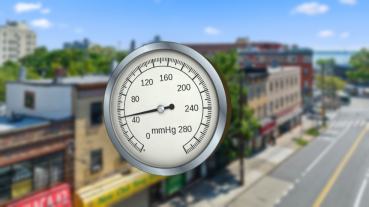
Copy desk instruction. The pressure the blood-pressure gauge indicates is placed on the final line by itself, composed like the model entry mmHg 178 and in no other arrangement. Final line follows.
mmHg 50
